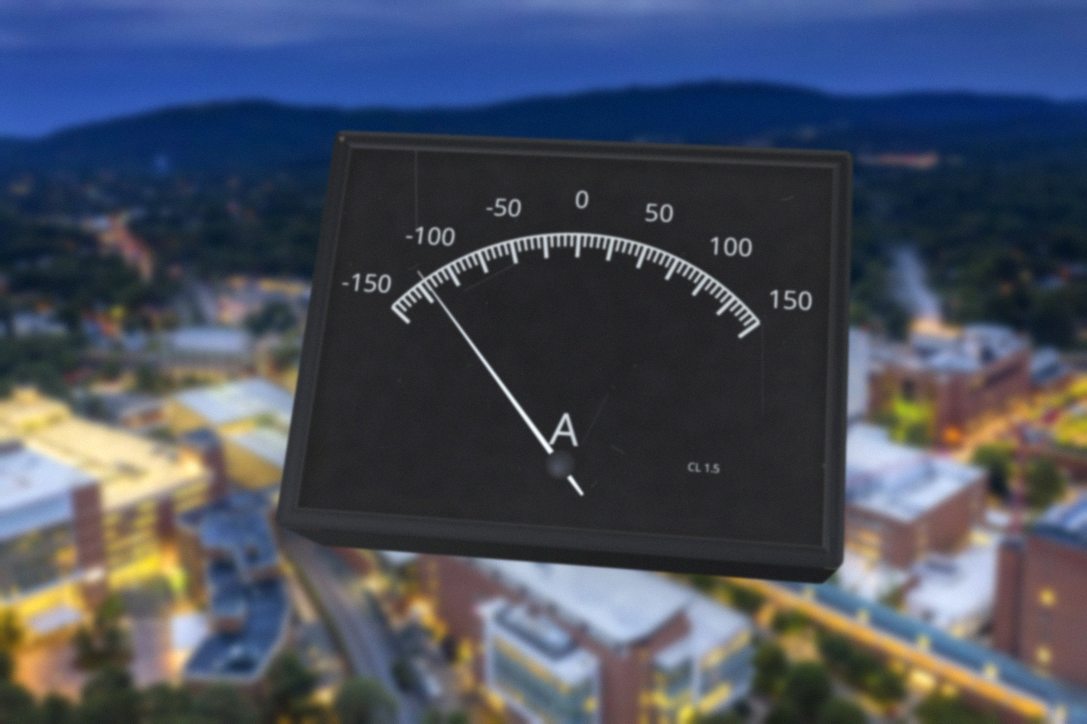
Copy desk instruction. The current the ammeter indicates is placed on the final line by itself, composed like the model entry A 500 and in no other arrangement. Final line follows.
A -120
